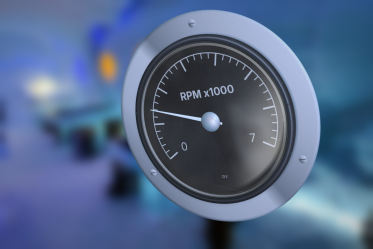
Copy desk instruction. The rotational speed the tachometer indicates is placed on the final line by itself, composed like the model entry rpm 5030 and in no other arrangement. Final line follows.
rpm 1400
